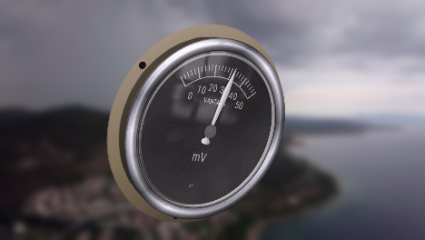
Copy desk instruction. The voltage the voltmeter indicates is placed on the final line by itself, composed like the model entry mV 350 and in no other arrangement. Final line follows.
mV 30
